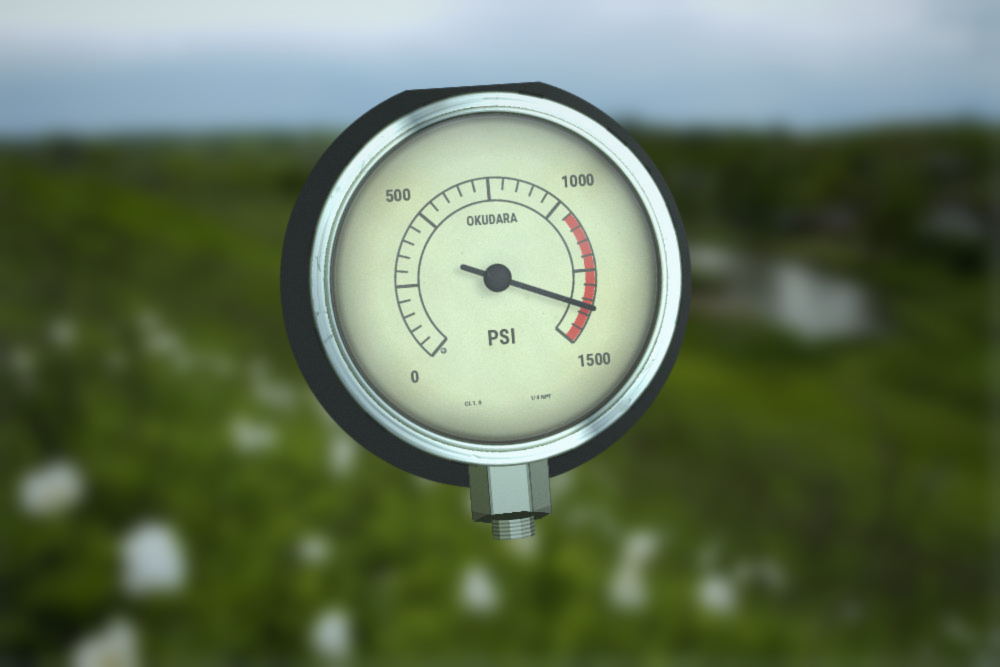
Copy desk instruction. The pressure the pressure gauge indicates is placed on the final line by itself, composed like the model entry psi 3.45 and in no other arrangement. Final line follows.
psi 1375
